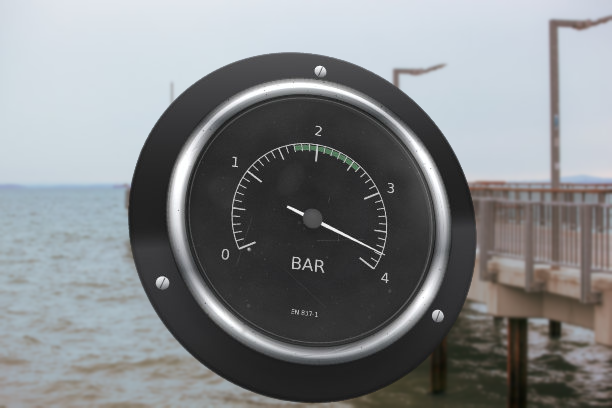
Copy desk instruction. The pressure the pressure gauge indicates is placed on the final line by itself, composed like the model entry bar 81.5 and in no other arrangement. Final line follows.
bar 3.8
